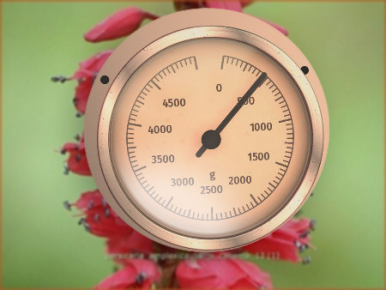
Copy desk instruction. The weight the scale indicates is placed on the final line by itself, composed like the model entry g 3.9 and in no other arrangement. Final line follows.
g 450
